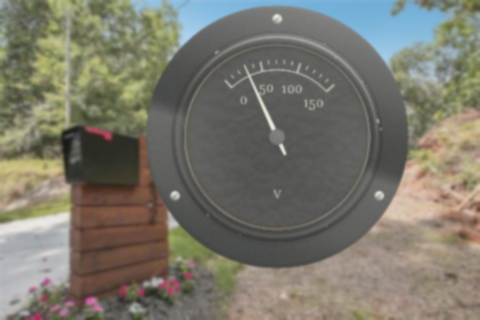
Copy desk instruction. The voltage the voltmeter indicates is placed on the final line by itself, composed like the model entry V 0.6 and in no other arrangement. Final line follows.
V 30
